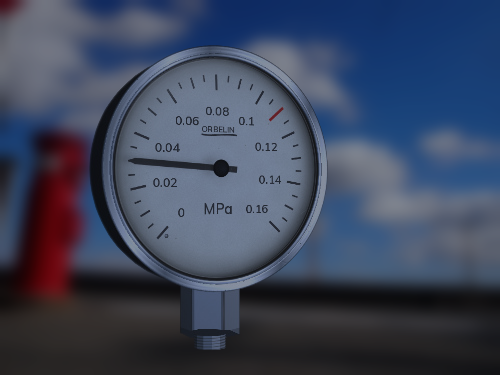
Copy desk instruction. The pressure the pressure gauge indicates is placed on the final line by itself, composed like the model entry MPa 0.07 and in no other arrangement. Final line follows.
MPa 0.03
